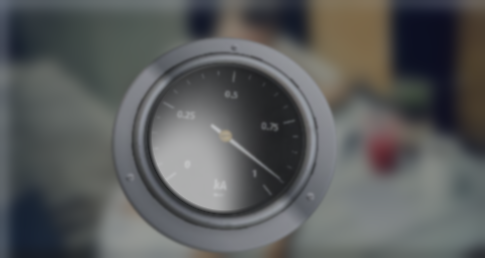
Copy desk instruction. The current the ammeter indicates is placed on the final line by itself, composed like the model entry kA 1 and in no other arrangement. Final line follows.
kA 0.95
